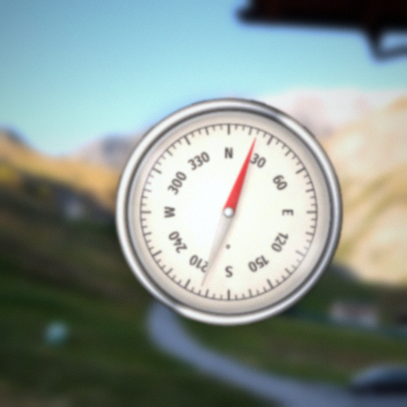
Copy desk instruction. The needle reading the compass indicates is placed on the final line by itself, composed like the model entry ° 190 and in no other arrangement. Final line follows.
° 20
